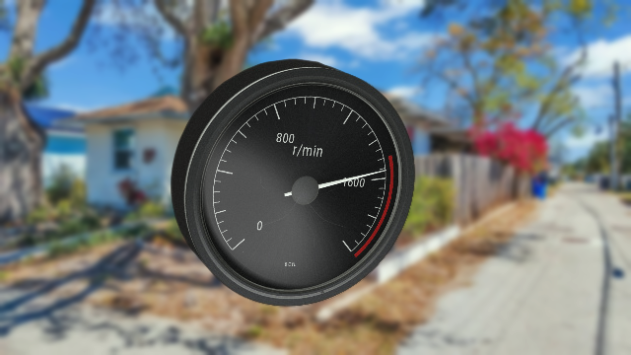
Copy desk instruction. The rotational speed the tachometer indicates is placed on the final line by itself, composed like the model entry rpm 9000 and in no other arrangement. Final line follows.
rpm 1550
